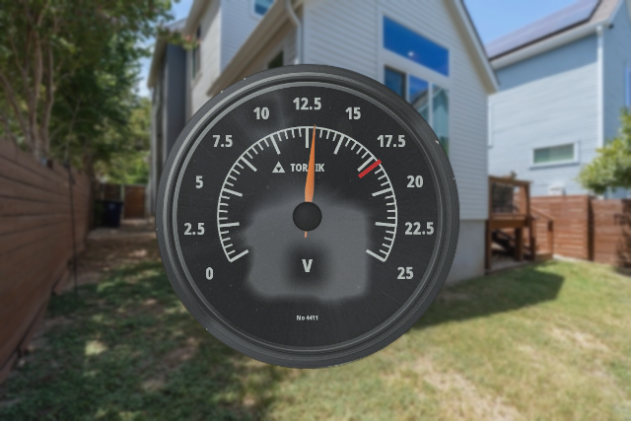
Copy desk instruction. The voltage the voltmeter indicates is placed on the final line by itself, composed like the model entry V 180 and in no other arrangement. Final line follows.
V 13
